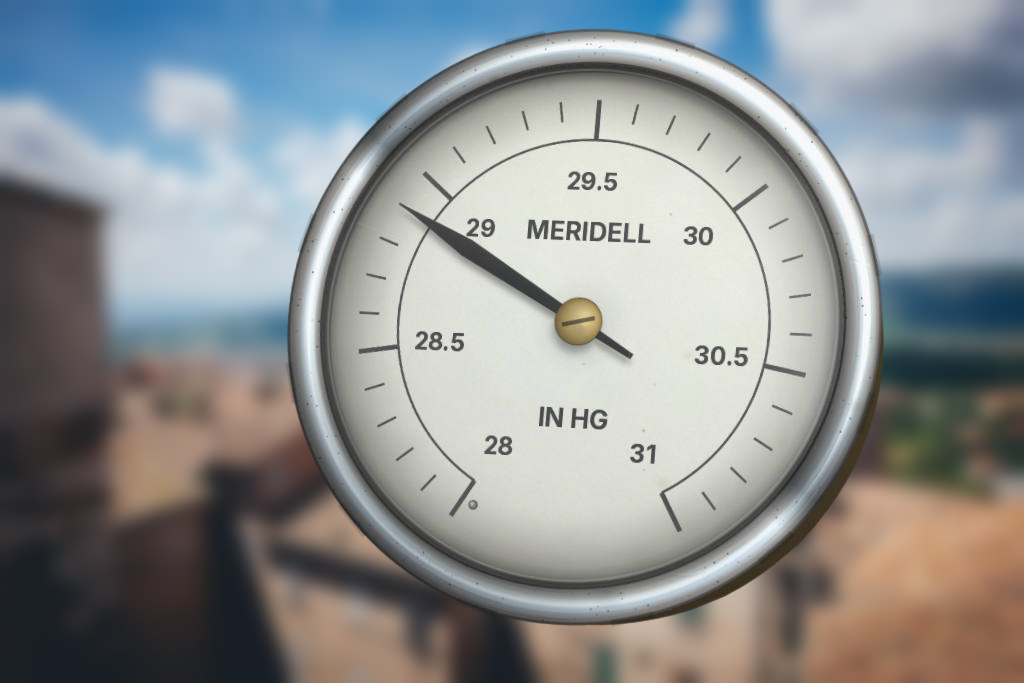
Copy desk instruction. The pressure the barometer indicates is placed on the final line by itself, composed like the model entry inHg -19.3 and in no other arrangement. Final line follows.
inHg 28.9
